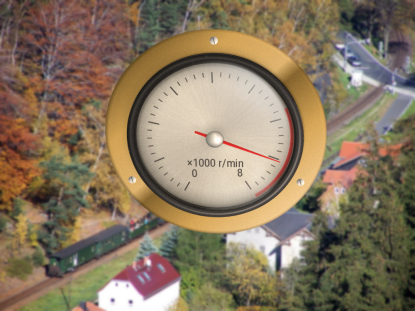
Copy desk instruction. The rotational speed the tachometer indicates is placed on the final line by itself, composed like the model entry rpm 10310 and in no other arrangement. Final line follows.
rpm 7000
